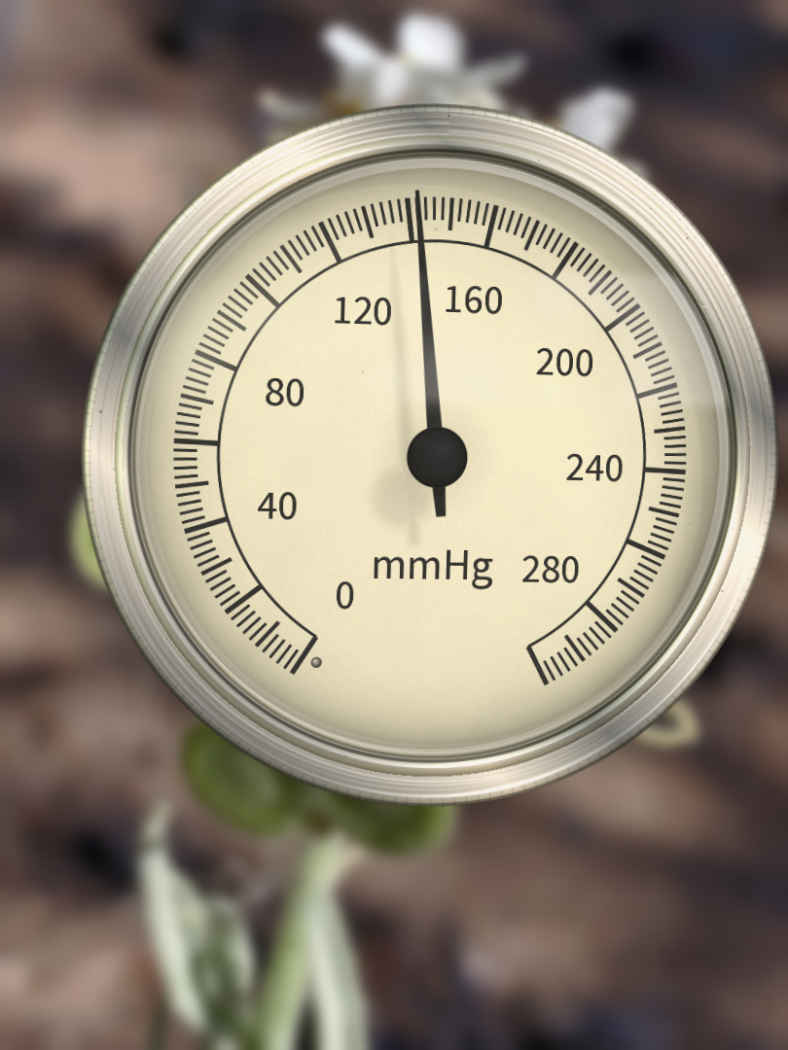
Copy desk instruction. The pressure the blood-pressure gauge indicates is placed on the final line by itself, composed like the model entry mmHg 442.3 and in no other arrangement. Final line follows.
mmHg 142
